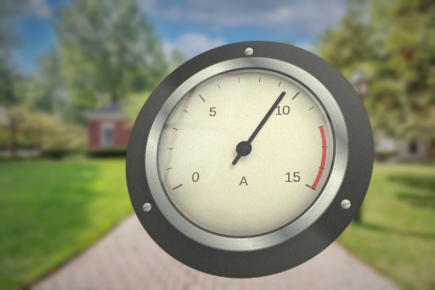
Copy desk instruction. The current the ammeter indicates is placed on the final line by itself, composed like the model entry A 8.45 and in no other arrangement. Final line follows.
A 9.5
